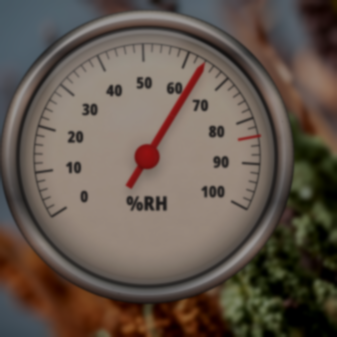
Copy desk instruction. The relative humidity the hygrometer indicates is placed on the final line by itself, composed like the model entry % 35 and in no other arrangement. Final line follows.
% 64
